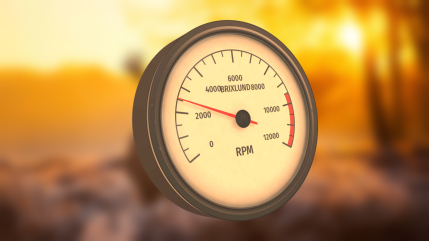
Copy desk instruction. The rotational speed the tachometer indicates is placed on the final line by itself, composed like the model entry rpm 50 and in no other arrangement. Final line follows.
rpm 2500
